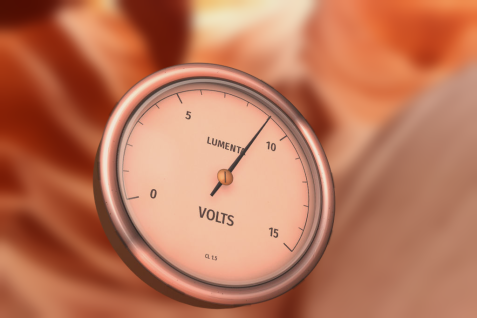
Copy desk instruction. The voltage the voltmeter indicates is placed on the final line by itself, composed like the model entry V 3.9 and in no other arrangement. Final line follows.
V 9
